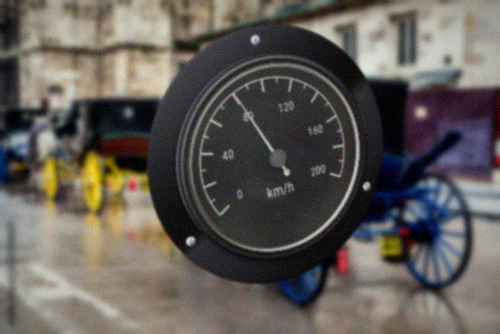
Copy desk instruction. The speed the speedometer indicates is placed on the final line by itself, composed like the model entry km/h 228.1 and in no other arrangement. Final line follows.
km/h 80
